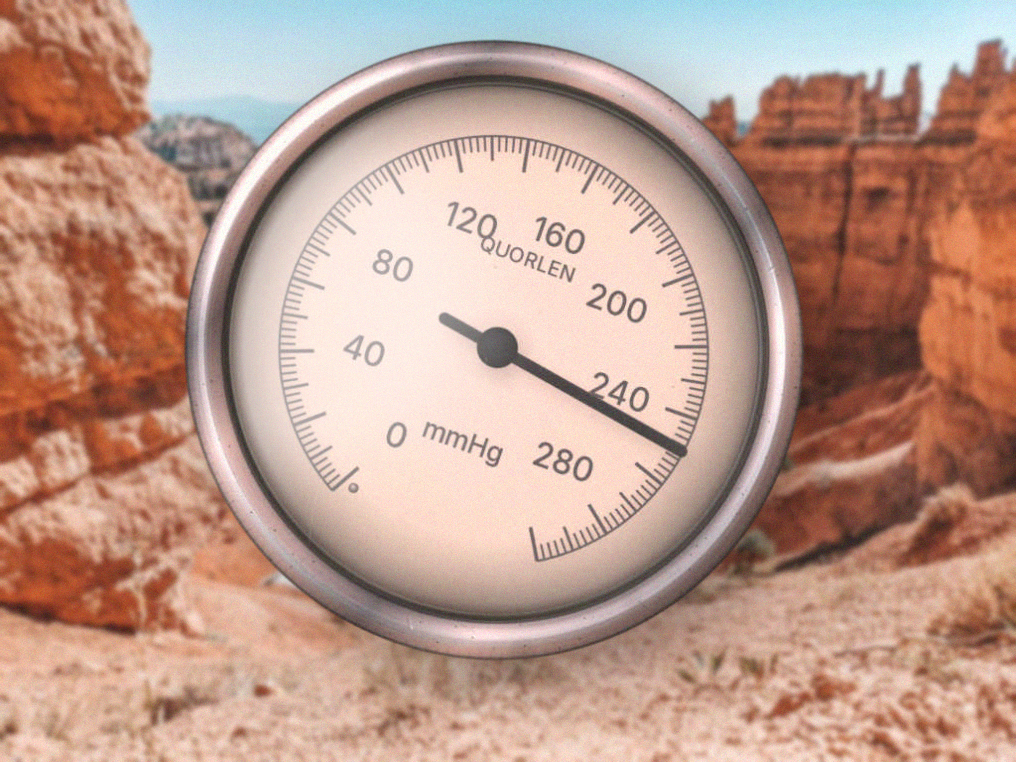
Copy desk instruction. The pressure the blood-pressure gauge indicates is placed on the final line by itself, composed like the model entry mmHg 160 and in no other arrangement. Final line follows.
mmHg 250
